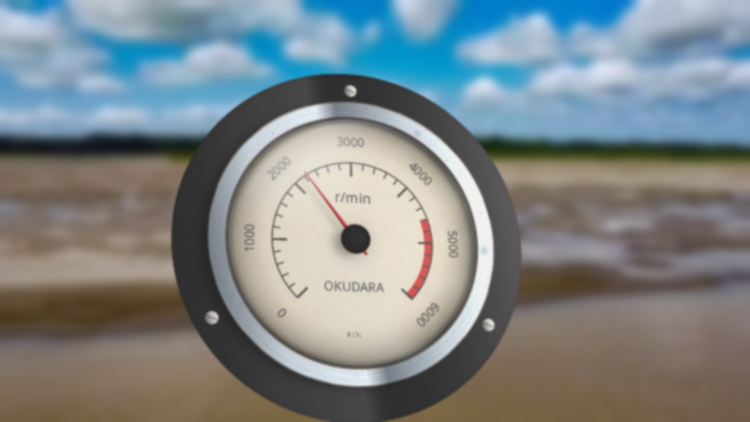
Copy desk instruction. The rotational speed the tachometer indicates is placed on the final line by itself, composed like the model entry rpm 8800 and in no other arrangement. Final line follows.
rpm 2200
